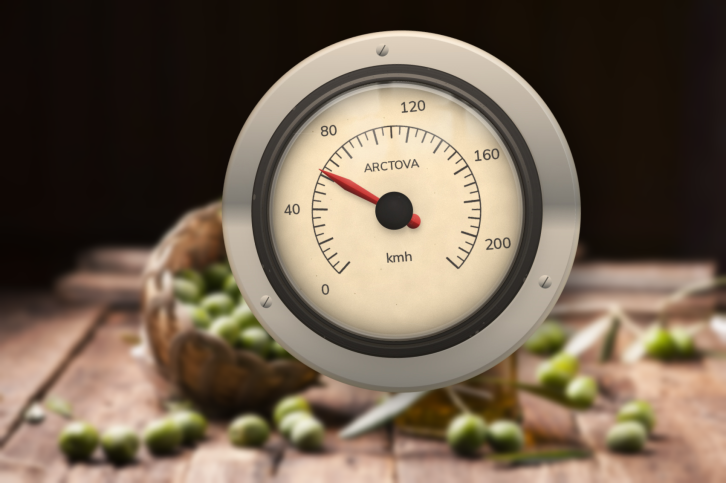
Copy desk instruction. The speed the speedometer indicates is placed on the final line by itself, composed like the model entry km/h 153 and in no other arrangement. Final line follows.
km/h 62.5
